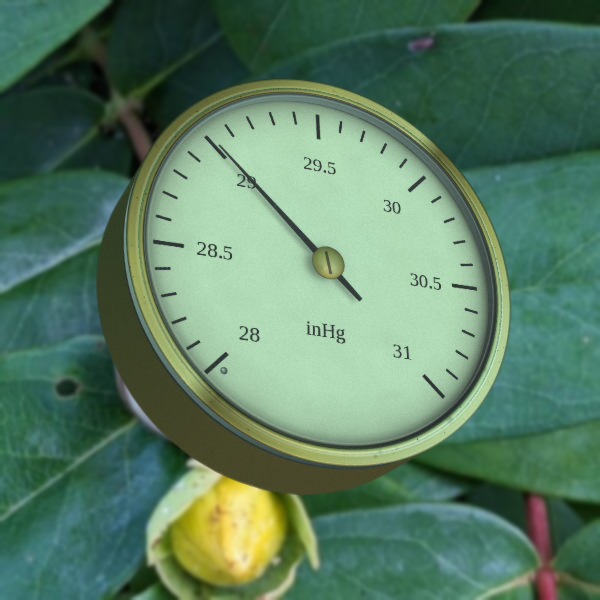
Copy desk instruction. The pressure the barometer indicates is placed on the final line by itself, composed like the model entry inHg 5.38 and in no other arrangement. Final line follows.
inHg 29
